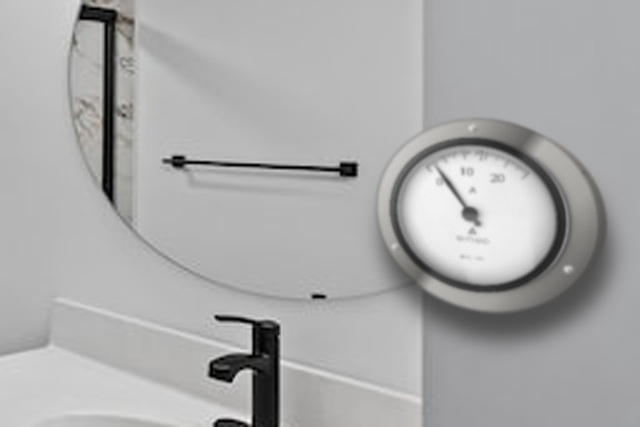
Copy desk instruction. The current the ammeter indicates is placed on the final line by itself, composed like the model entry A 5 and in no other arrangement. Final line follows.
A 2.5
